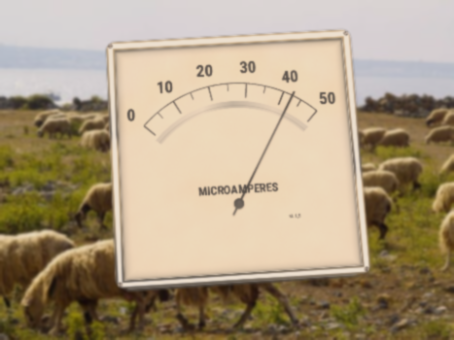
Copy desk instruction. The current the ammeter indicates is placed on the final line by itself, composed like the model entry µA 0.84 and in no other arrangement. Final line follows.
µA 42.5
